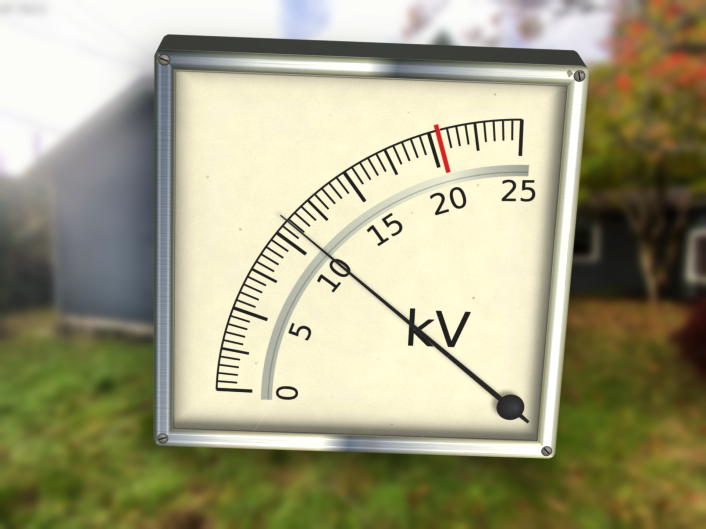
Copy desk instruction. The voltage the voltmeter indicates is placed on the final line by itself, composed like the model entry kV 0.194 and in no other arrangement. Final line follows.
kV 11
